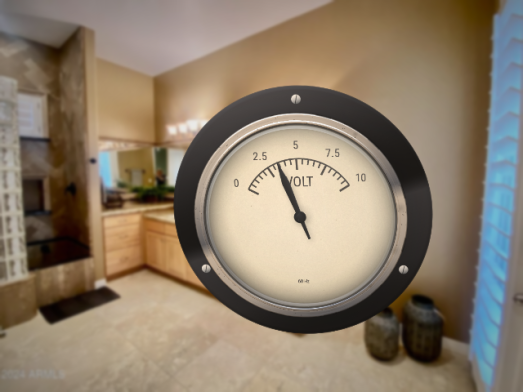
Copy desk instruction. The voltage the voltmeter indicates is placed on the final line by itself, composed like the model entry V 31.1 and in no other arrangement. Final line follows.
V 3.5
